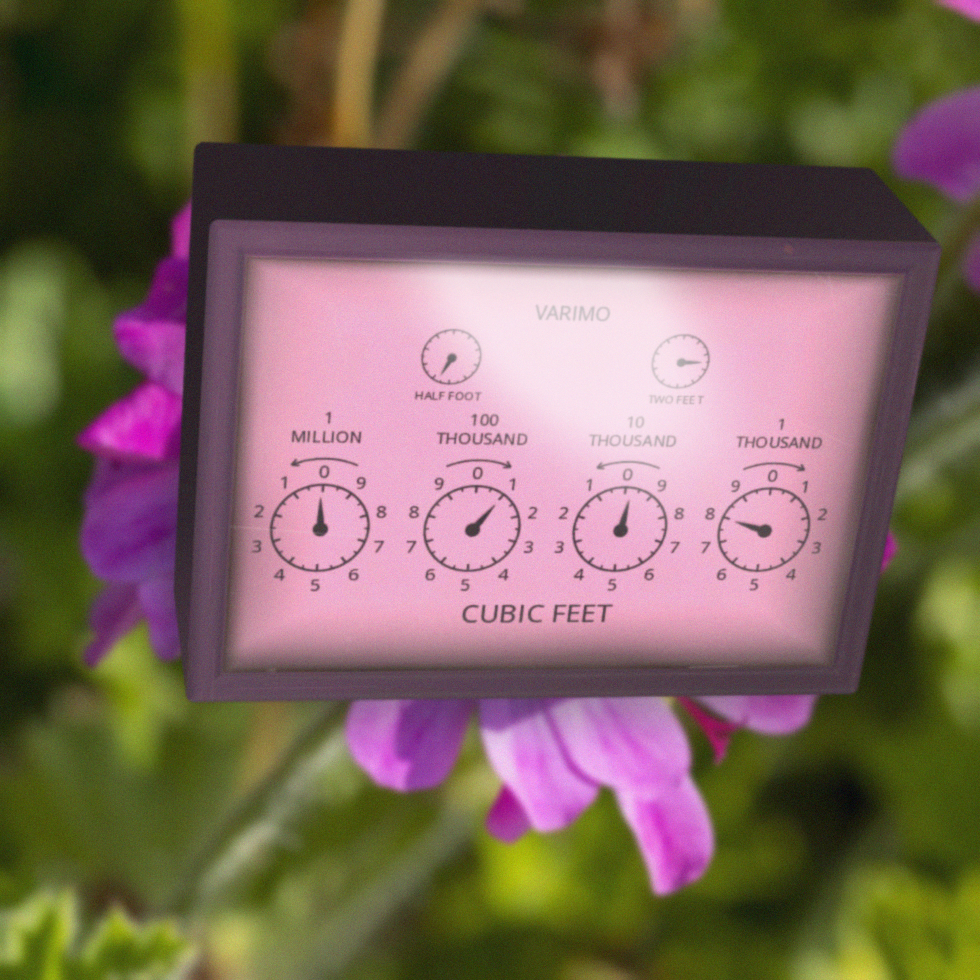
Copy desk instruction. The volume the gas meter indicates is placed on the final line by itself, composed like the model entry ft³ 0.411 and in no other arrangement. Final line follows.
ft³ 9800
